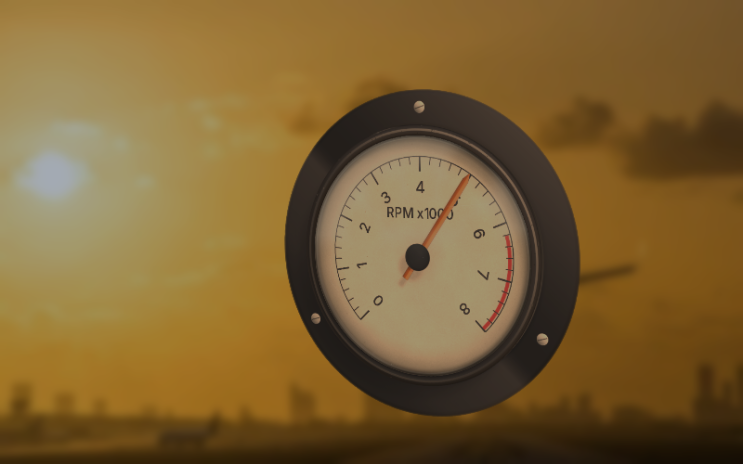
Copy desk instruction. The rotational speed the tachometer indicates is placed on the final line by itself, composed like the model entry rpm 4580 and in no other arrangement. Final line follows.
rpm 5000
